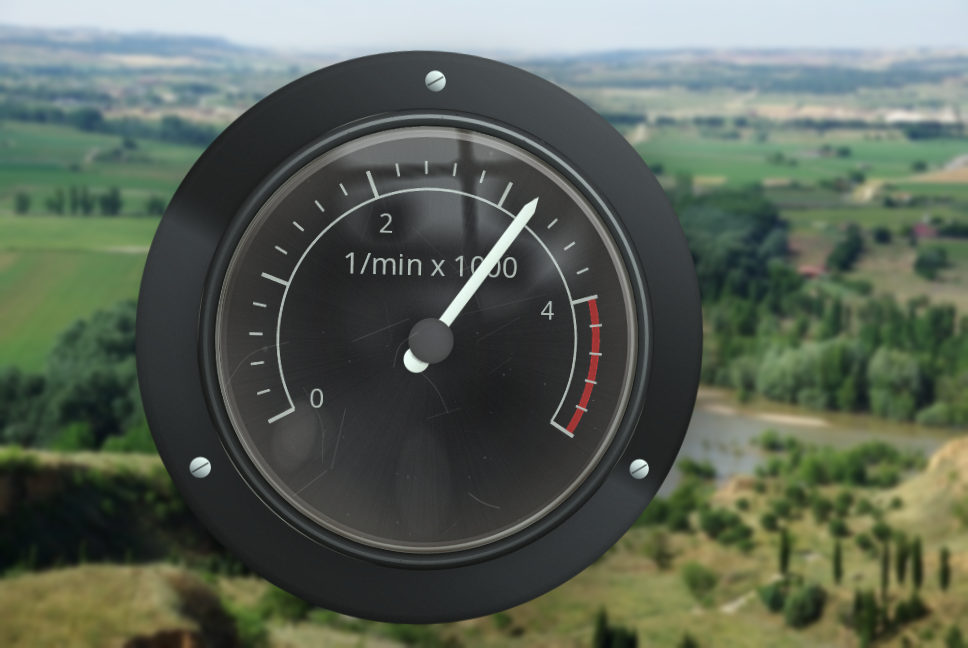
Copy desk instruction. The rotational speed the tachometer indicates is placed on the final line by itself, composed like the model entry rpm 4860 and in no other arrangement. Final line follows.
rpm 3200
